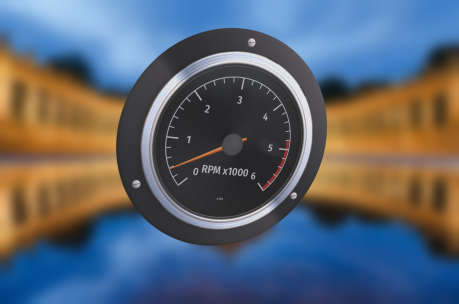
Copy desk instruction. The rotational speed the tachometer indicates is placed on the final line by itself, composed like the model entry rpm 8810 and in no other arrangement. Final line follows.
rpm 400
